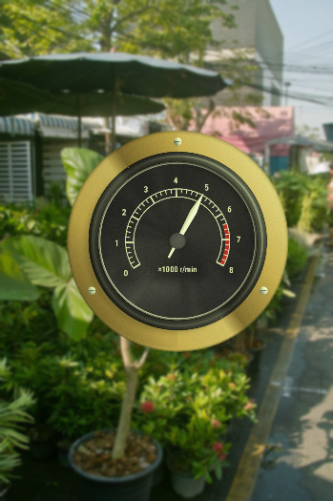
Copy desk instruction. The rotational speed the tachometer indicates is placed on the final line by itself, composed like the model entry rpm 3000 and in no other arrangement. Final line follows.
rpm 5000
